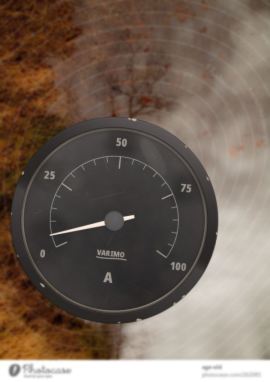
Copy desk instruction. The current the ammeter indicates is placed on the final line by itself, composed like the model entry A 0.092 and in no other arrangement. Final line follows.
A 5
